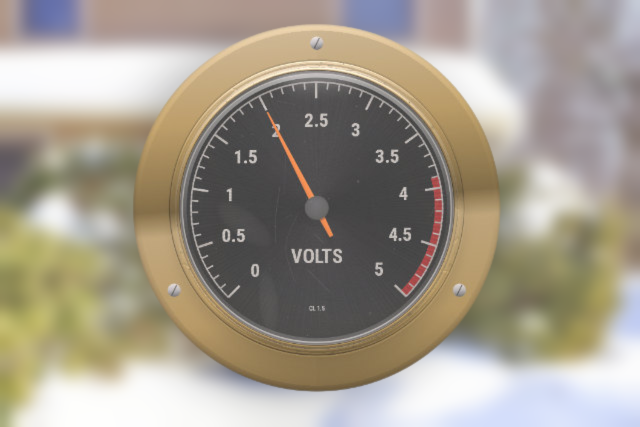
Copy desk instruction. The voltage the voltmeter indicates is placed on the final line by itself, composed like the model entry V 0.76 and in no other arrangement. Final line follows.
V 2
